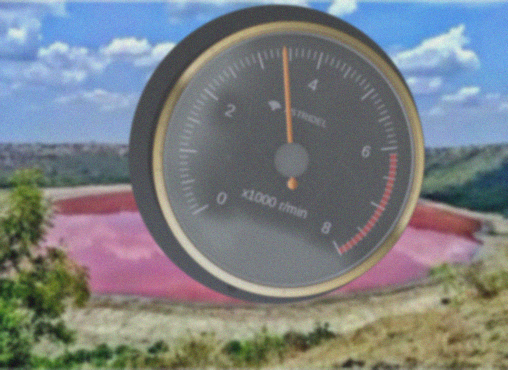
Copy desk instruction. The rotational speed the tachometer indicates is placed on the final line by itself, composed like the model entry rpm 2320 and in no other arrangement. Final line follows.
rpm 3400
